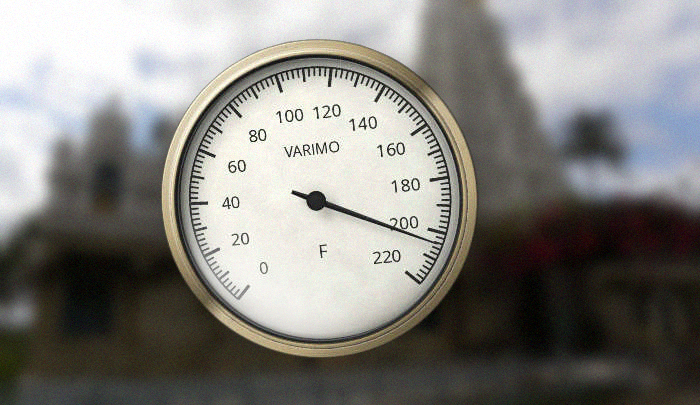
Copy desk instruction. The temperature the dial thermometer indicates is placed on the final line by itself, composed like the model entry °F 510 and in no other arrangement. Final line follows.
°F 204
